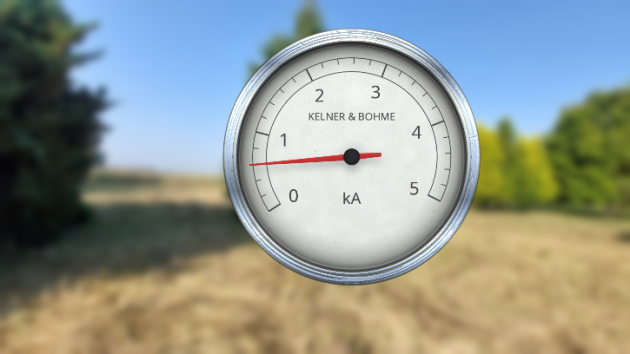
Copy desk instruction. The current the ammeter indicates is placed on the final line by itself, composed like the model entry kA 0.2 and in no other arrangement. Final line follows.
kA 0.6
